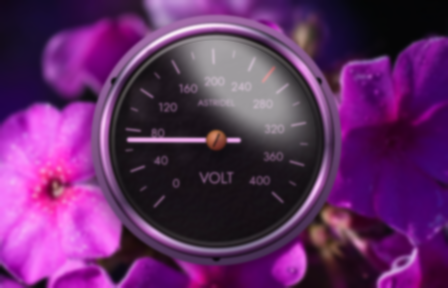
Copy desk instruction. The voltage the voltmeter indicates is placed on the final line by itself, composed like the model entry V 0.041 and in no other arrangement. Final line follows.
V 70
